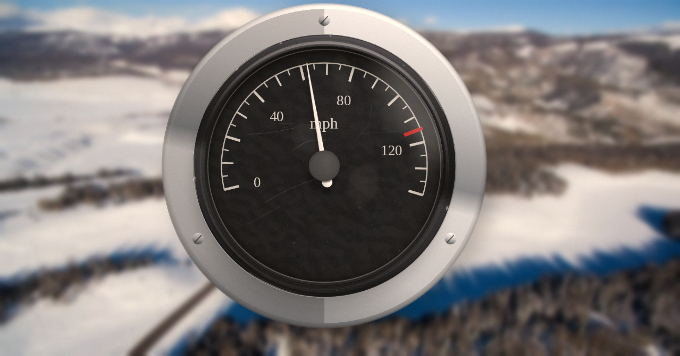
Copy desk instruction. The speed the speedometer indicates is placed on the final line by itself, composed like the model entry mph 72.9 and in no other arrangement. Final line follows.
mph 62.5
